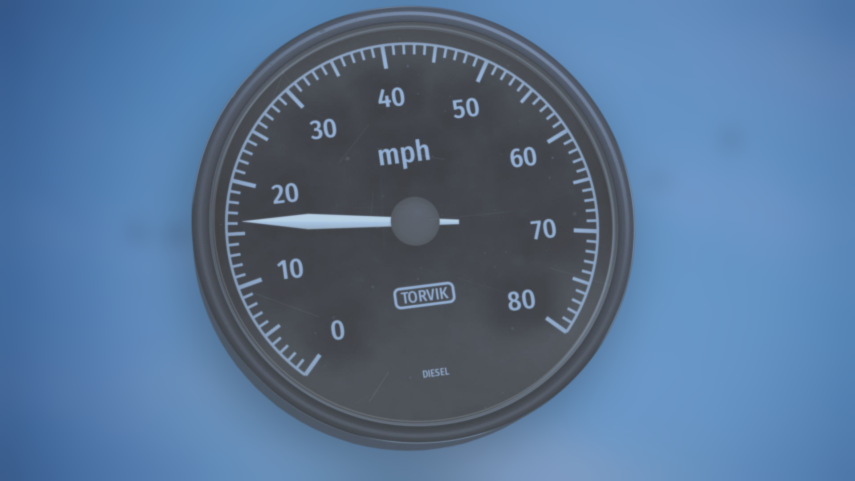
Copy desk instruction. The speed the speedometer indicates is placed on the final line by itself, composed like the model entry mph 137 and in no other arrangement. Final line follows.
mph 16
